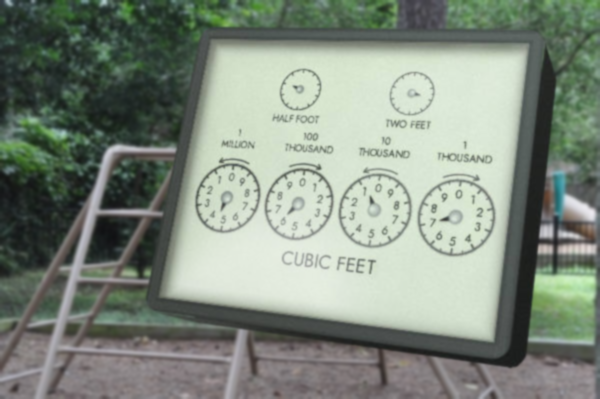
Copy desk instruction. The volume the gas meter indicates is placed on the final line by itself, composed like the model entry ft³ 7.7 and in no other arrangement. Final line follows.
ft³ 460700
